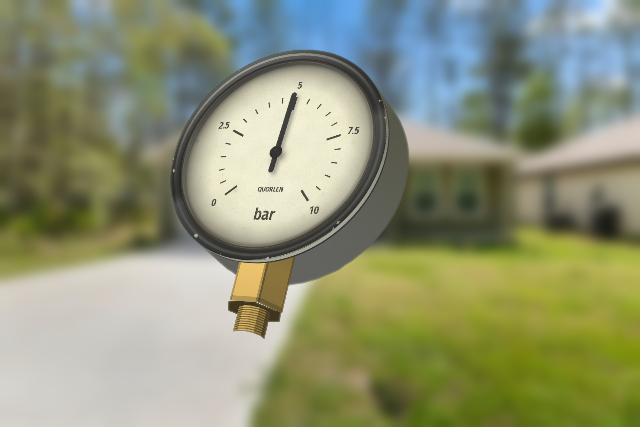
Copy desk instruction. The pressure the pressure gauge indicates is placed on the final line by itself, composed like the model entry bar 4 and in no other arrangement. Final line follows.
bar 5
